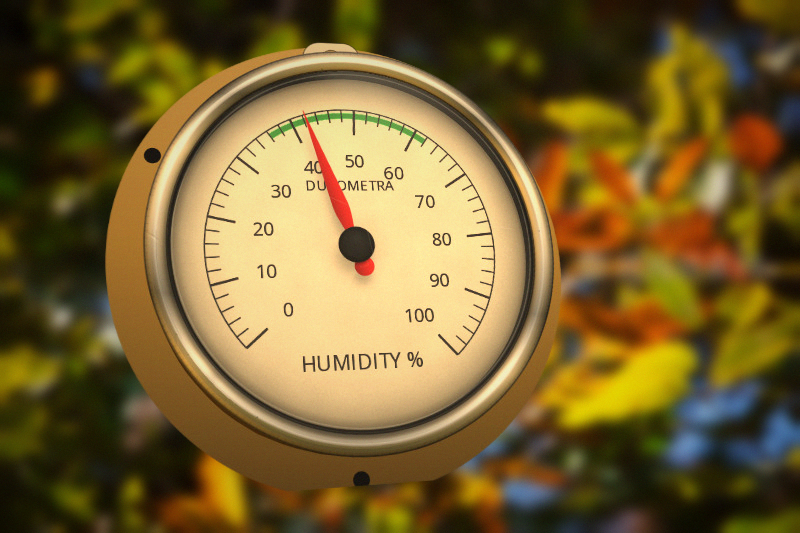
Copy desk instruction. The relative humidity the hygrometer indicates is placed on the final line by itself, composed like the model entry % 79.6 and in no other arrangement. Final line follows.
% 42
